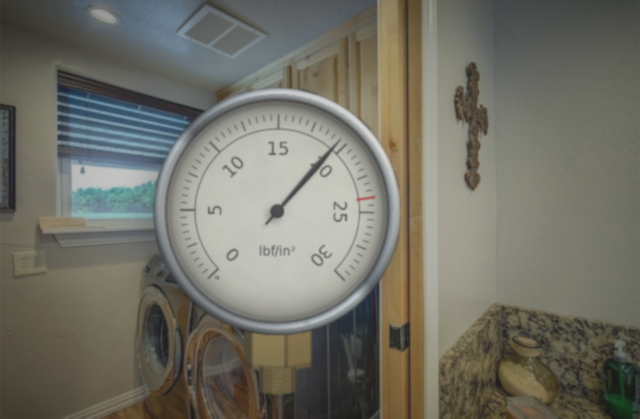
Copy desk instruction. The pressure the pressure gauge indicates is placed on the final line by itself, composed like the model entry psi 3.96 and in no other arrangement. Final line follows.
psi 19.5
